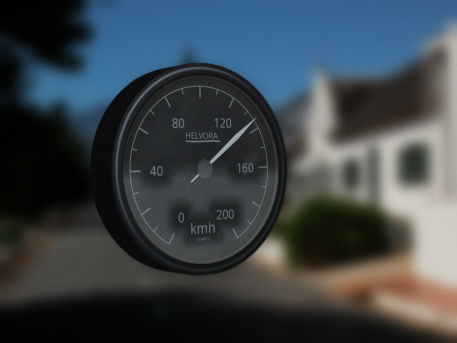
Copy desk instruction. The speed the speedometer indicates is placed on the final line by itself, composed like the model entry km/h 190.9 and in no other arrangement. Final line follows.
km/h 135
